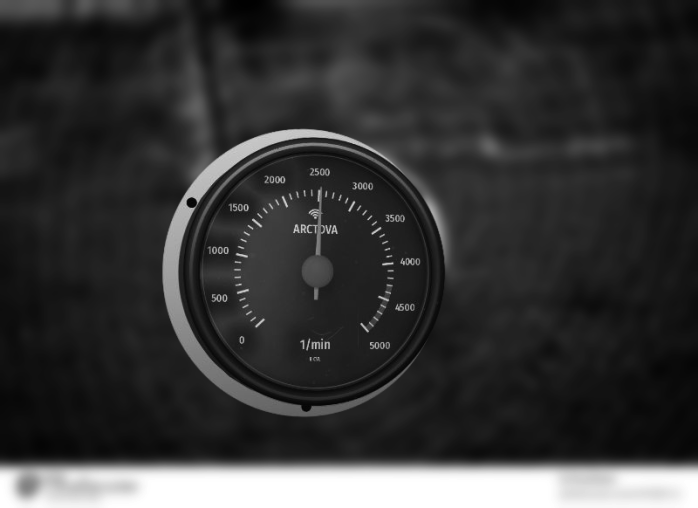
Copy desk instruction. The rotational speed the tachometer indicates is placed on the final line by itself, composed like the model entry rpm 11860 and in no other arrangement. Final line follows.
rpm 2500
